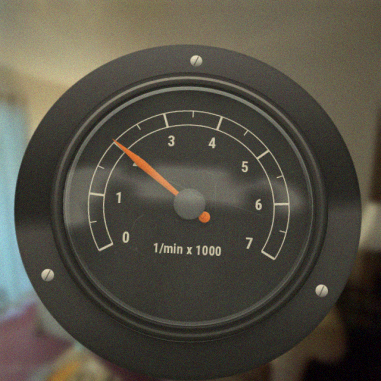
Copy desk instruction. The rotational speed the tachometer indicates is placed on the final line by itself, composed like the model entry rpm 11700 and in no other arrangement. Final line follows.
rpm 2000
